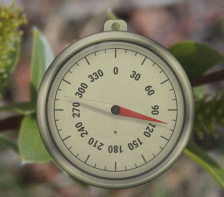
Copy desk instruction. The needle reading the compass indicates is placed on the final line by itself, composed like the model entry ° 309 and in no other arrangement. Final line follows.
° 105
